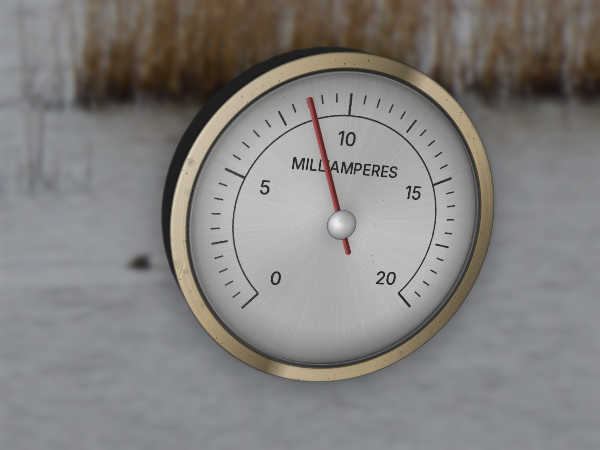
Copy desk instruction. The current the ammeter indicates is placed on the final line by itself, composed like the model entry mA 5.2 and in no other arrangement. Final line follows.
mA 8.5
